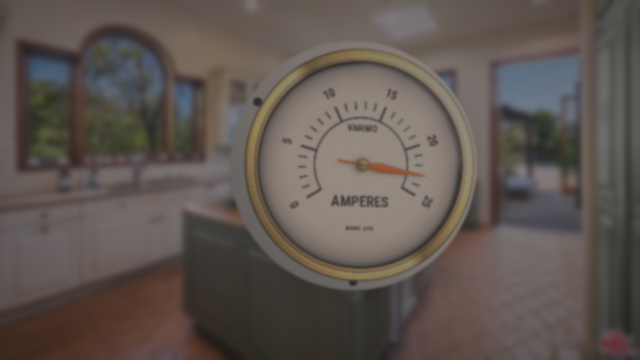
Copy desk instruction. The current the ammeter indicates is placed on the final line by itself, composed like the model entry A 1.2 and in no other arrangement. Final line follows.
A 23
